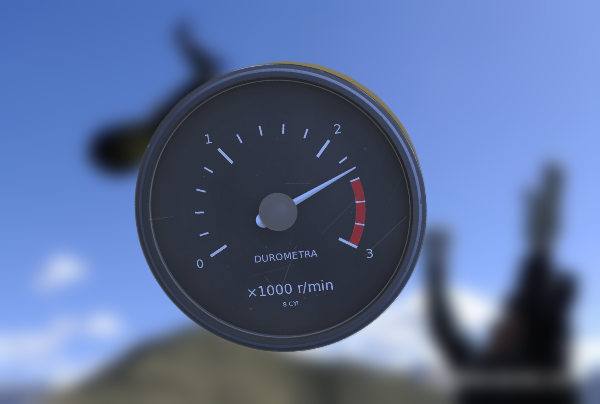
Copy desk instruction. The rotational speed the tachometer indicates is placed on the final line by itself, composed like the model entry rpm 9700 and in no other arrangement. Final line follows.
rpm 2300
